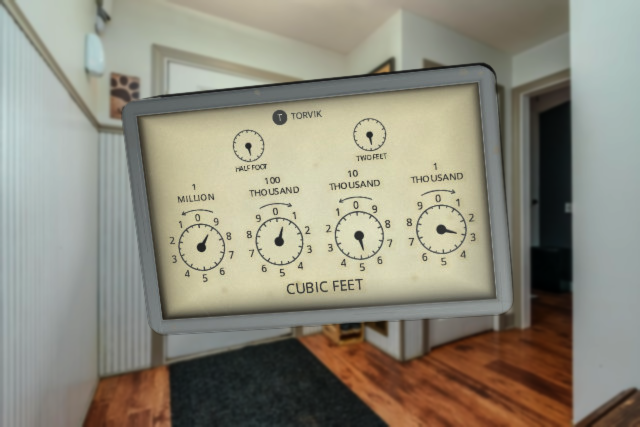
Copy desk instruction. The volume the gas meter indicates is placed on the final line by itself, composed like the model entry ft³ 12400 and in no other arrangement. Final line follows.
ft³ 905300
